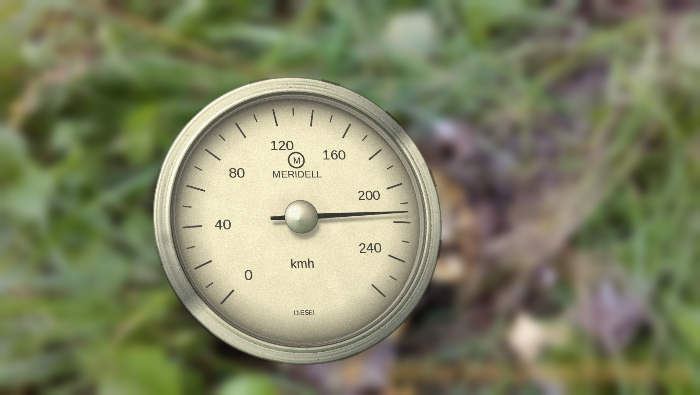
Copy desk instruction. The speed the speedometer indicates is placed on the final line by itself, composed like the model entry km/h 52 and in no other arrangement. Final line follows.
km/h 215
